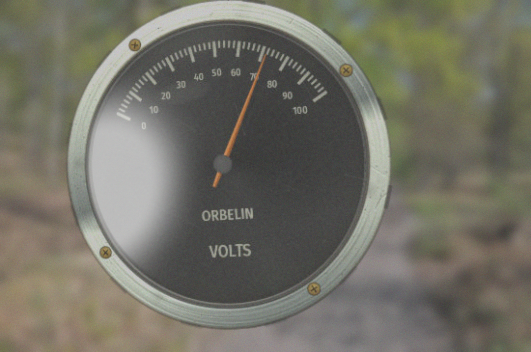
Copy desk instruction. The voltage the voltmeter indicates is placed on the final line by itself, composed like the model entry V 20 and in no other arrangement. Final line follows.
V 72
